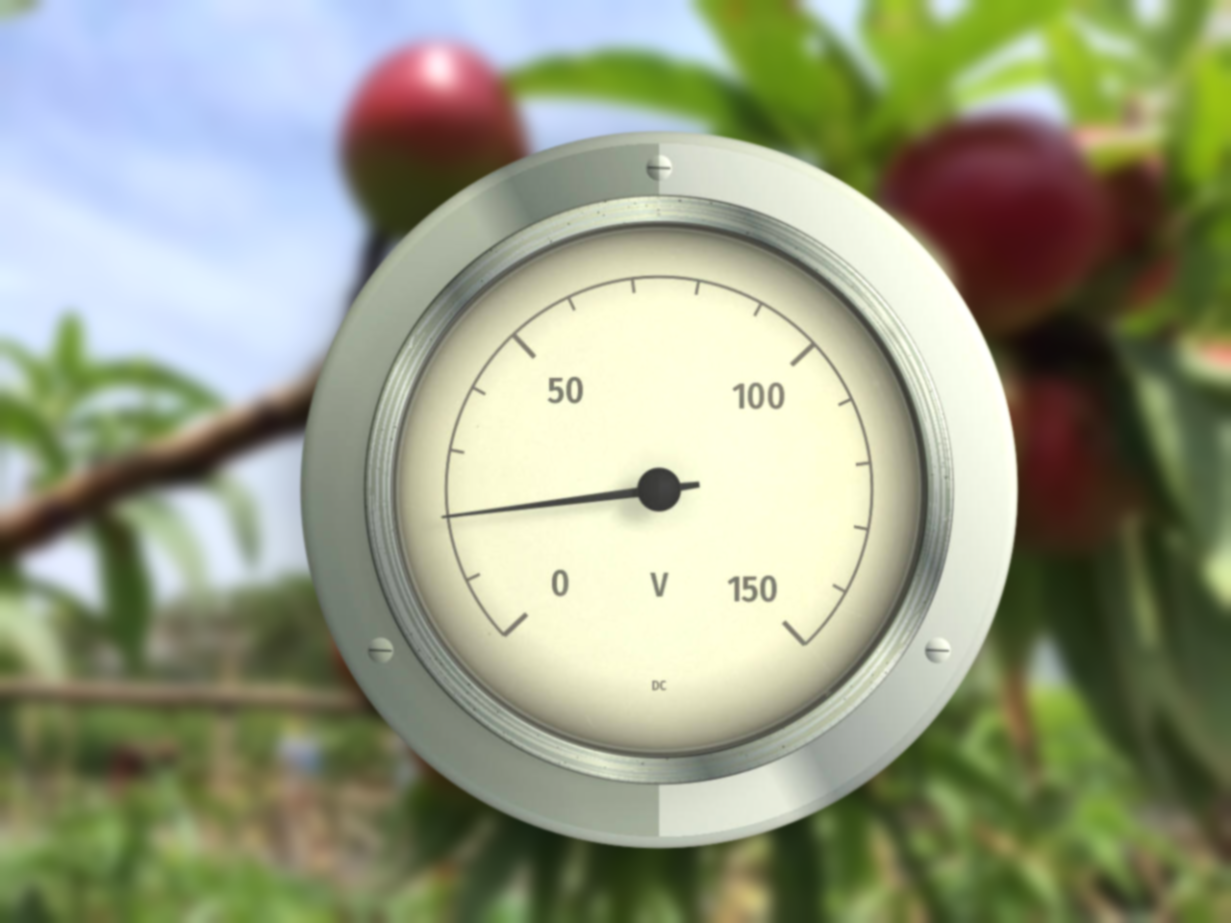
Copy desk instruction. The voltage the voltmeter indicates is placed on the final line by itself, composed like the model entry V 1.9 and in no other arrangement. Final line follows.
V 20
